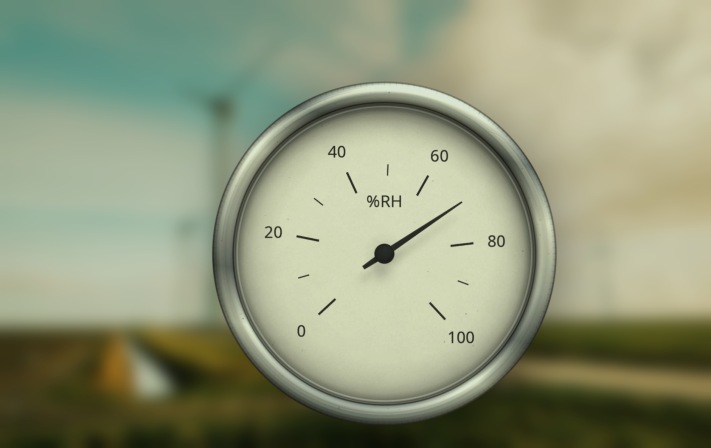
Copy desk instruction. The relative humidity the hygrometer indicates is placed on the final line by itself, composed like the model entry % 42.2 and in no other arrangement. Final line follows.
% 70
